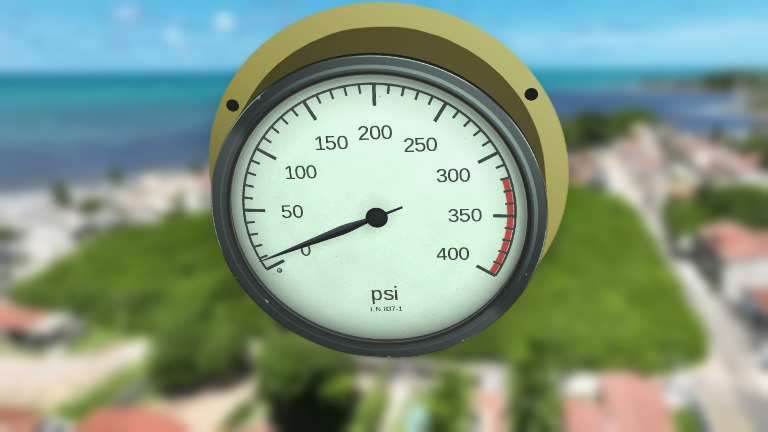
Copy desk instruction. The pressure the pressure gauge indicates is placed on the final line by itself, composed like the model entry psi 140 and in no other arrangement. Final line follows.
psi 10
